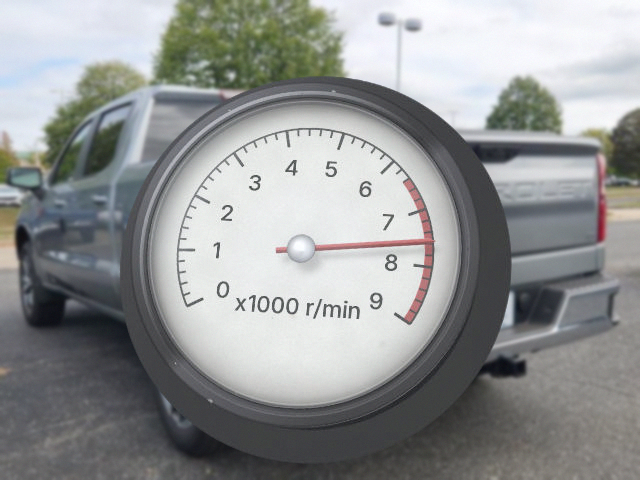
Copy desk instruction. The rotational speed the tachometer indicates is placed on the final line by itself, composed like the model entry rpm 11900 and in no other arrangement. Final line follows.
rpm 7600
